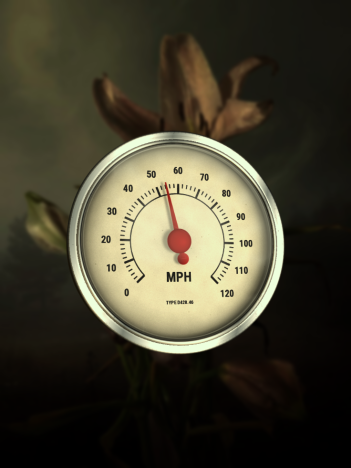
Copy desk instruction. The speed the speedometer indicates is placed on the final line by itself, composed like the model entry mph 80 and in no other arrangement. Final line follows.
mph 54
